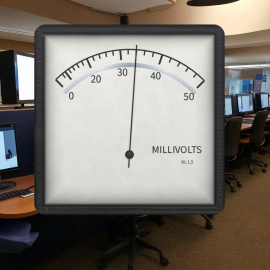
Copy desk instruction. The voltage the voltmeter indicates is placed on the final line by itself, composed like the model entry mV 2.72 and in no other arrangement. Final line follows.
mV 34
